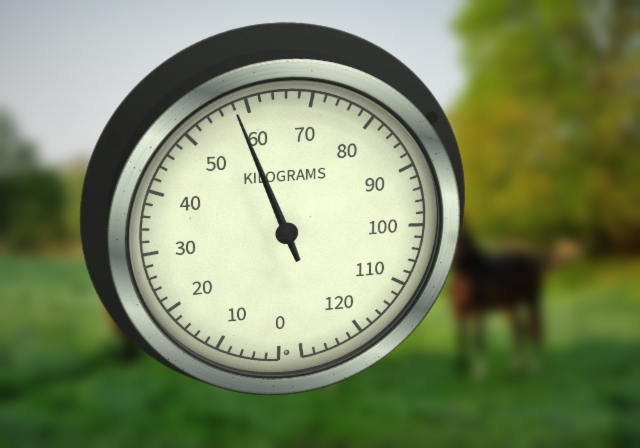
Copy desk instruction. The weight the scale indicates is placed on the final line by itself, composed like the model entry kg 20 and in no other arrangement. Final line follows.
kg 58
